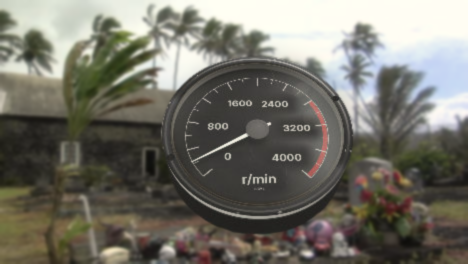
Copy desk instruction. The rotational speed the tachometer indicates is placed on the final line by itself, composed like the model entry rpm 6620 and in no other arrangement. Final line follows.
rpm 200
